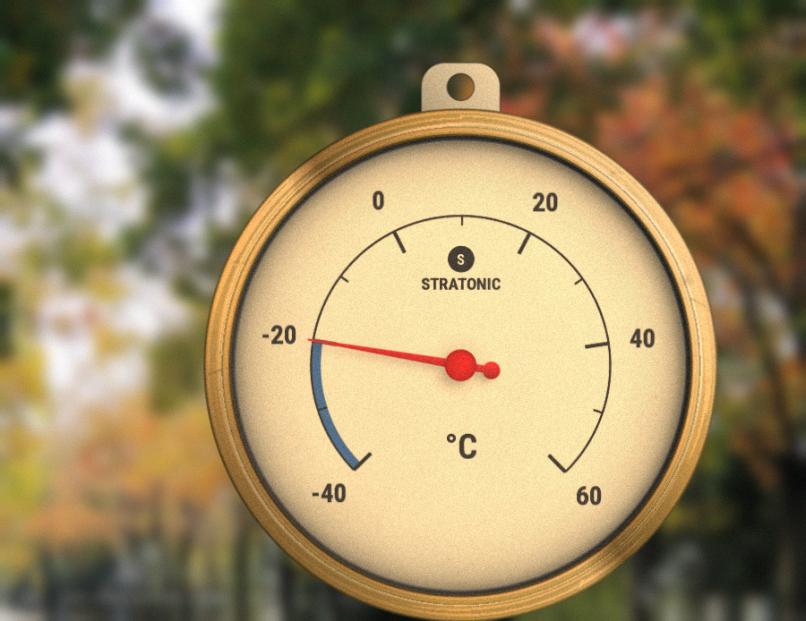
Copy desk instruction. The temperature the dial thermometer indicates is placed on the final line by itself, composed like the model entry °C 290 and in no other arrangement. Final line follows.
°C -20
